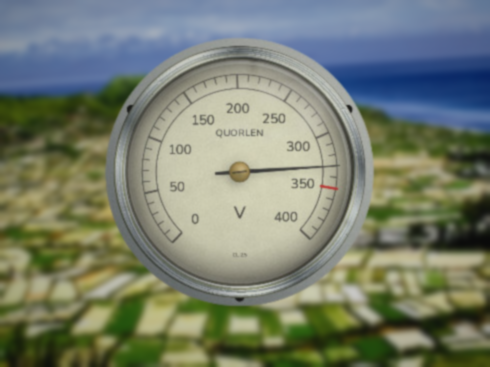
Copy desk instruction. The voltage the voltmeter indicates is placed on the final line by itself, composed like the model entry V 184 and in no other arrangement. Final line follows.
V 330
